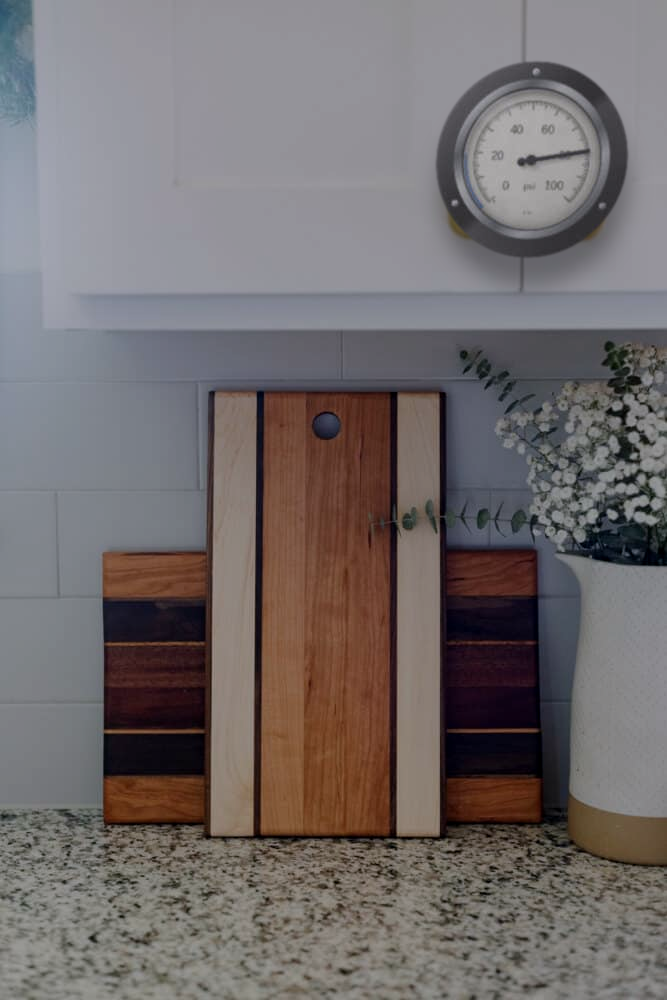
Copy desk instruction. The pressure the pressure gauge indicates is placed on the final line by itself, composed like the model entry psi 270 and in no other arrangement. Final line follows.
psi 80
